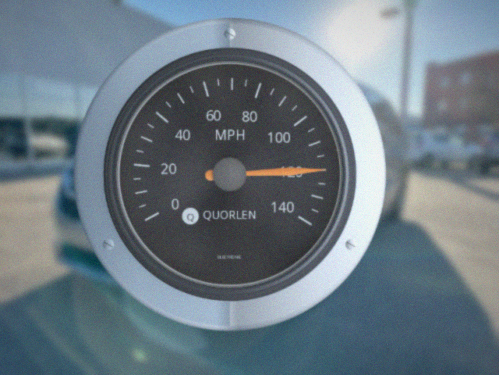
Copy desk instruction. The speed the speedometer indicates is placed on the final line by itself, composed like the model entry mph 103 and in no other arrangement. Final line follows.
mph 120
